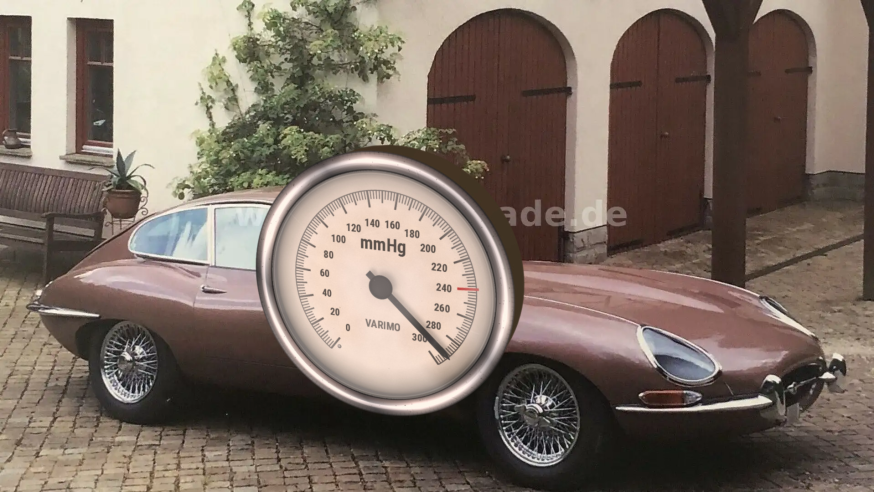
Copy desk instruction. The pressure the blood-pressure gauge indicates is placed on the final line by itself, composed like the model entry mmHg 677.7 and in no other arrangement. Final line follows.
mmHg 290
